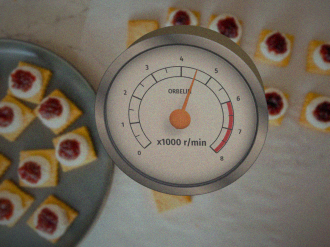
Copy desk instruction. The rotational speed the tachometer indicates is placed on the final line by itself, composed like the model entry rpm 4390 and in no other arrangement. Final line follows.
rpm 4500
